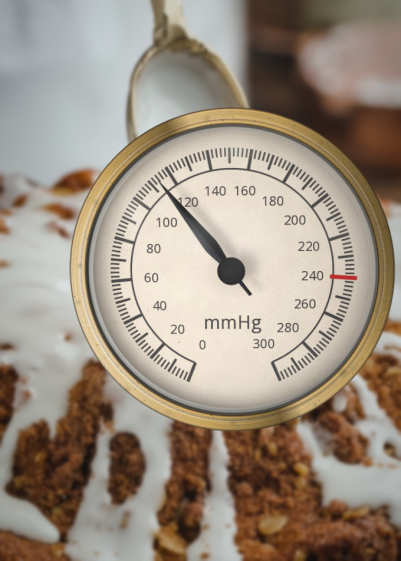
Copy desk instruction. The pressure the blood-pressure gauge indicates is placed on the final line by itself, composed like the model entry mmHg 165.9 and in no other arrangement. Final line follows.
mmHg 114
